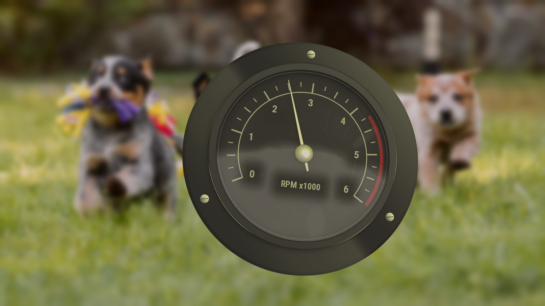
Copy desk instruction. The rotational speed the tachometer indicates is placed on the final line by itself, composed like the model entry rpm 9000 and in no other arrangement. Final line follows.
rpm 2500
